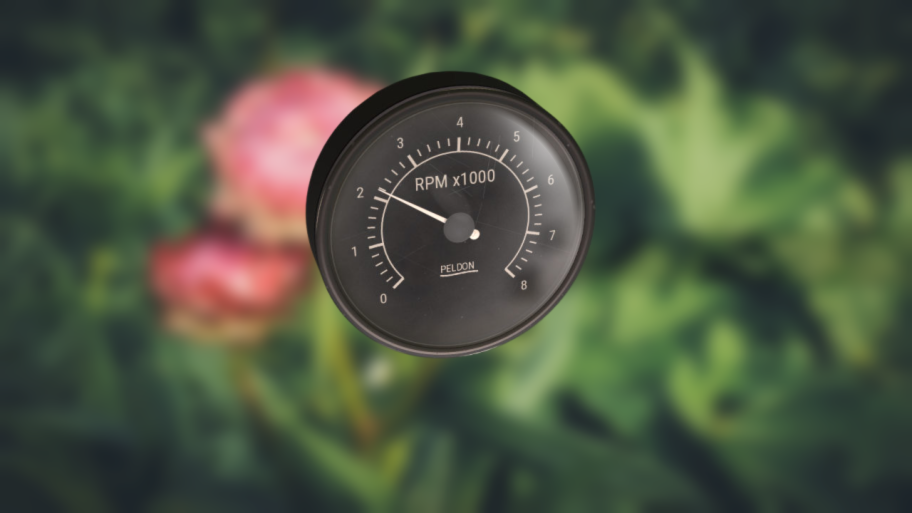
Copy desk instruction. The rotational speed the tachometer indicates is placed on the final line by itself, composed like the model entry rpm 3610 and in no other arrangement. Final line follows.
rpm 2200
